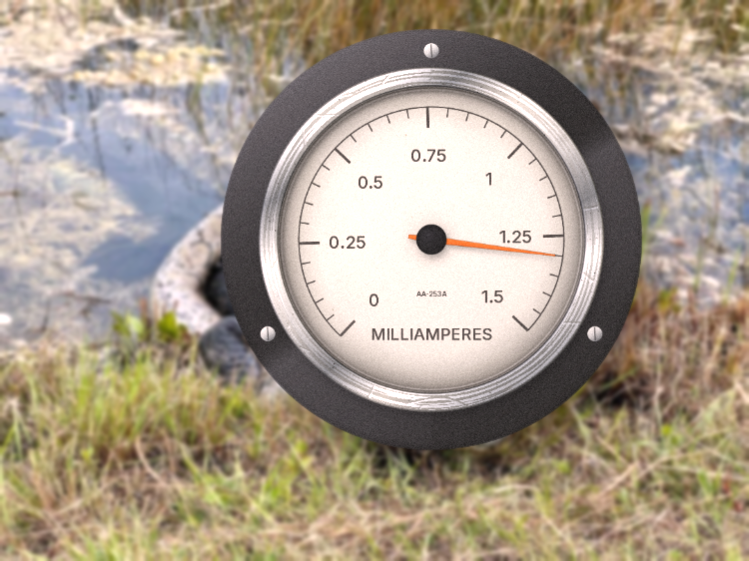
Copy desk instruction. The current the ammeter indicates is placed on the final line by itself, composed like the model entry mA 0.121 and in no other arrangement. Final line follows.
mA 1.3
